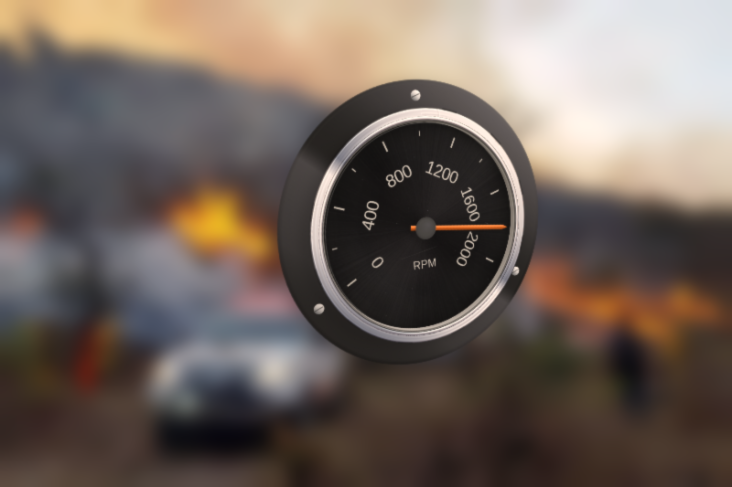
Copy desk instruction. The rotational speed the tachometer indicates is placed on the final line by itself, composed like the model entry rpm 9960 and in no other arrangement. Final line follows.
rpm 1800
